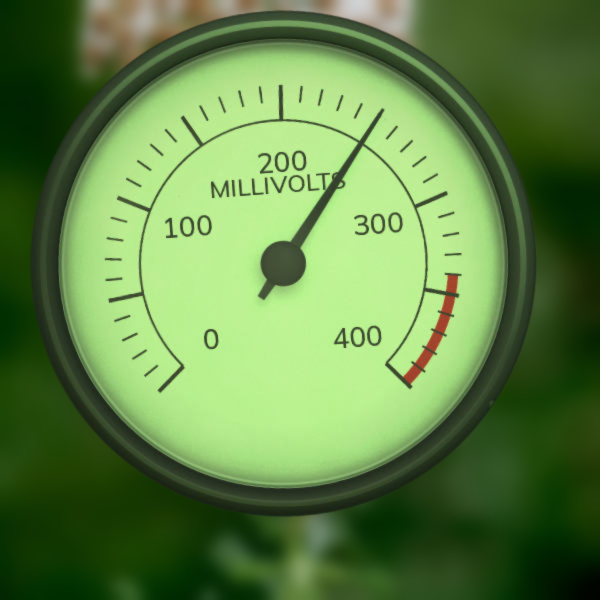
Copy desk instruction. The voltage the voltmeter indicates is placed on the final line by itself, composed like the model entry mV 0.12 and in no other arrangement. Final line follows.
mV 250
